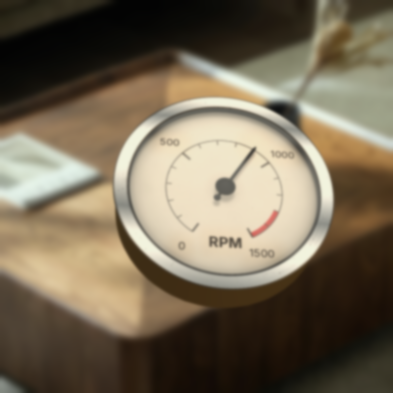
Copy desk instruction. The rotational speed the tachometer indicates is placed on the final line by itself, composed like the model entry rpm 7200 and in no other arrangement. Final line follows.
rpm 900
